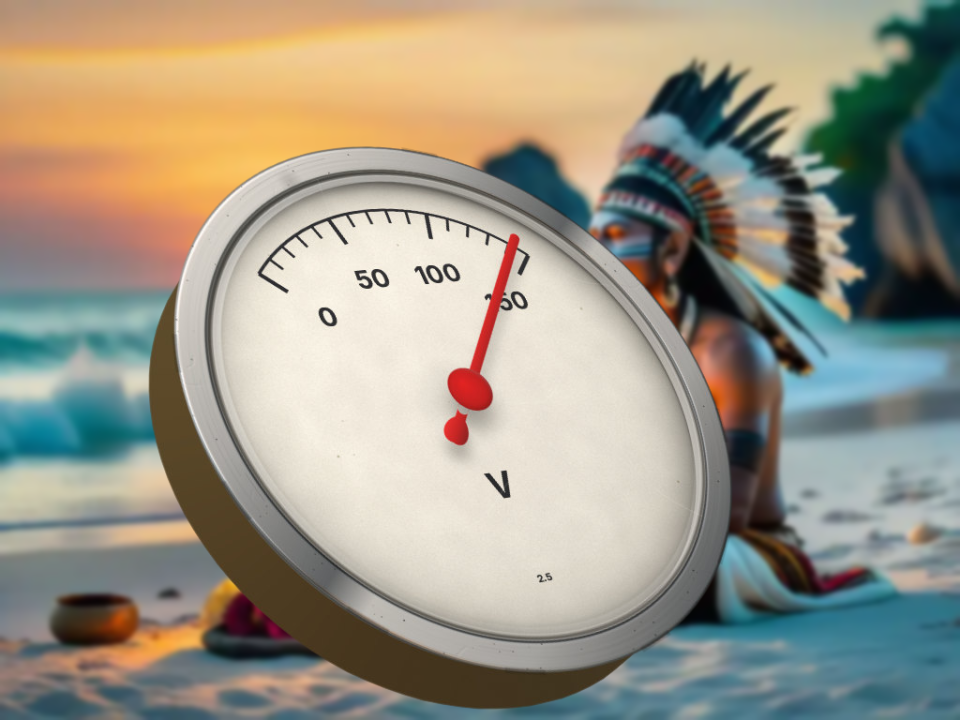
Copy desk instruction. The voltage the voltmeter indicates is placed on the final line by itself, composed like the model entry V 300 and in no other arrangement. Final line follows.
V 140
